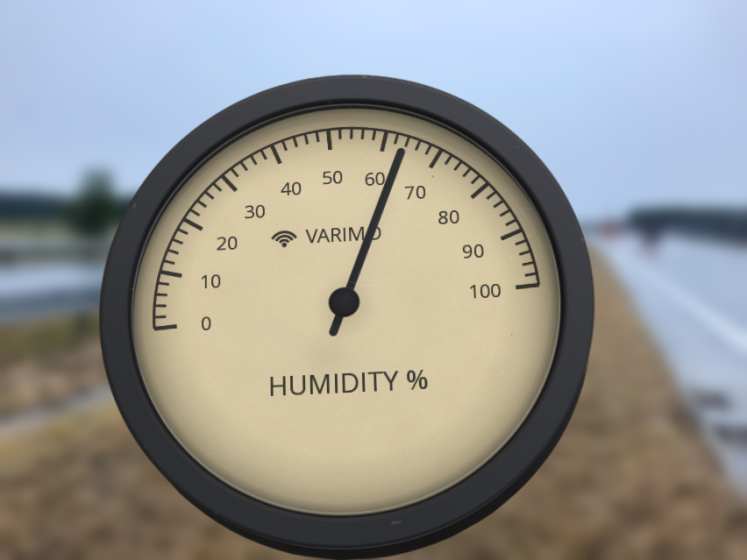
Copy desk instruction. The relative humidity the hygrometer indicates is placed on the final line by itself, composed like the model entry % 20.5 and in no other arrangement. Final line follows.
% 64
